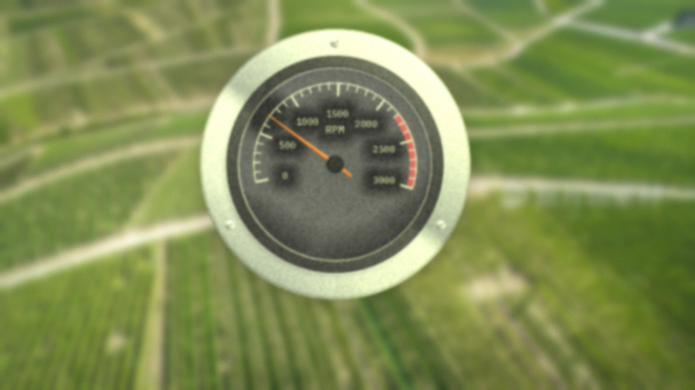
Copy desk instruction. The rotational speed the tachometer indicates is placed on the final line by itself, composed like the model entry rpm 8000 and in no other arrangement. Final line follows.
rpm 700
